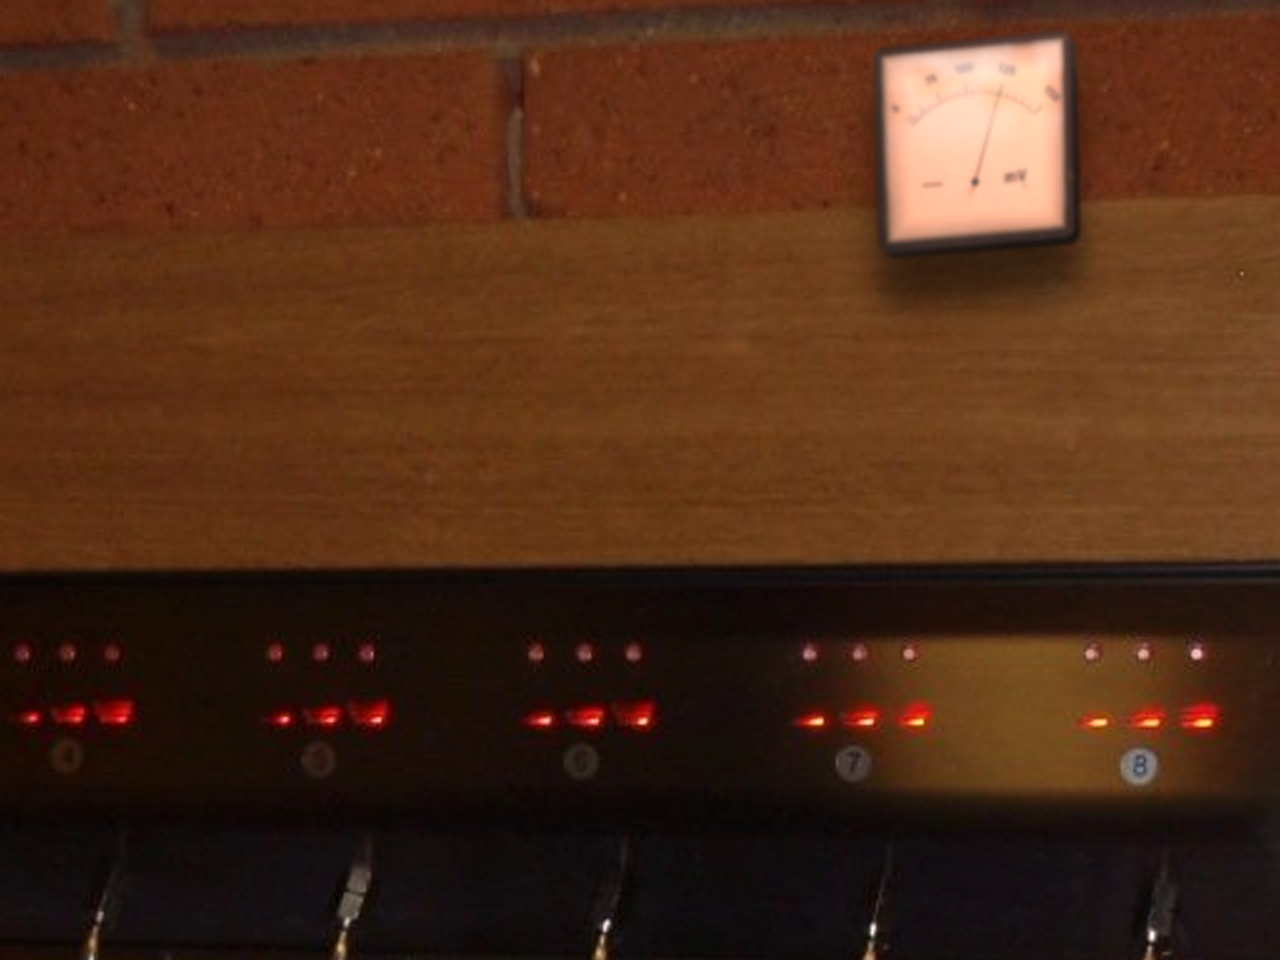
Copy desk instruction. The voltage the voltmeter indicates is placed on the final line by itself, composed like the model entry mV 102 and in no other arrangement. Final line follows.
mV 125
